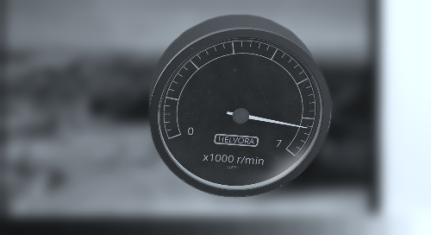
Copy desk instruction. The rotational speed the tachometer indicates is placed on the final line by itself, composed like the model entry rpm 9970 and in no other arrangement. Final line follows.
rpm 6200
